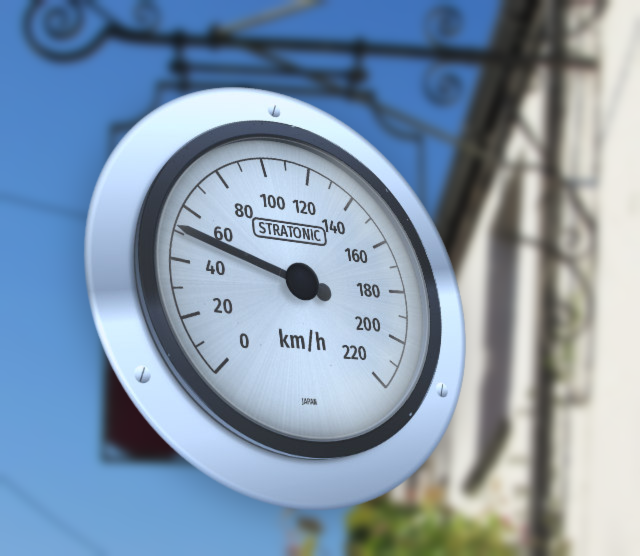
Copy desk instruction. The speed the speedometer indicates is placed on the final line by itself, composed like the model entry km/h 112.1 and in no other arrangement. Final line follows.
km/h 50
